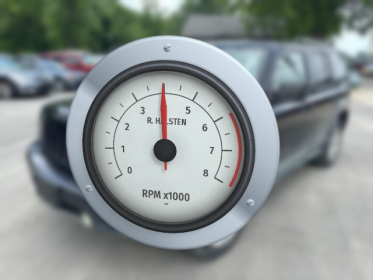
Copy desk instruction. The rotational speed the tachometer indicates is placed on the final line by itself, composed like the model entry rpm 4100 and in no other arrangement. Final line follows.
rpm 4000
